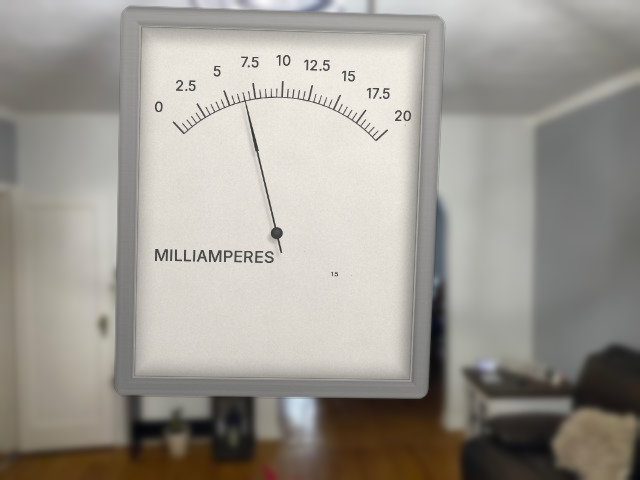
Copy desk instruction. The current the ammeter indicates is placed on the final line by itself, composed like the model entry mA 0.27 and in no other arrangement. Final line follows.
mA 6.5
